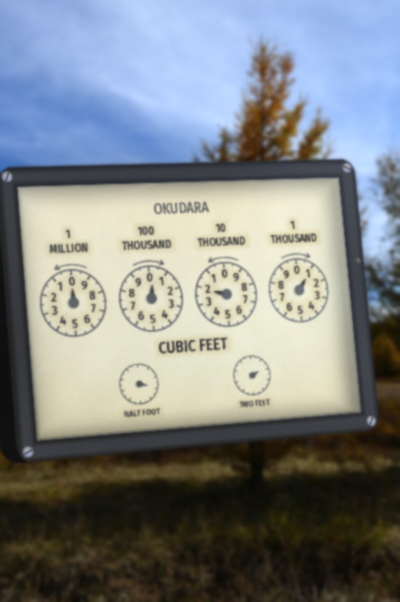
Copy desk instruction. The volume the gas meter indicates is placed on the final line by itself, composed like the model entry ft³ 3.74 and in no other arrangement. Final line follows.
ft³ 2100
